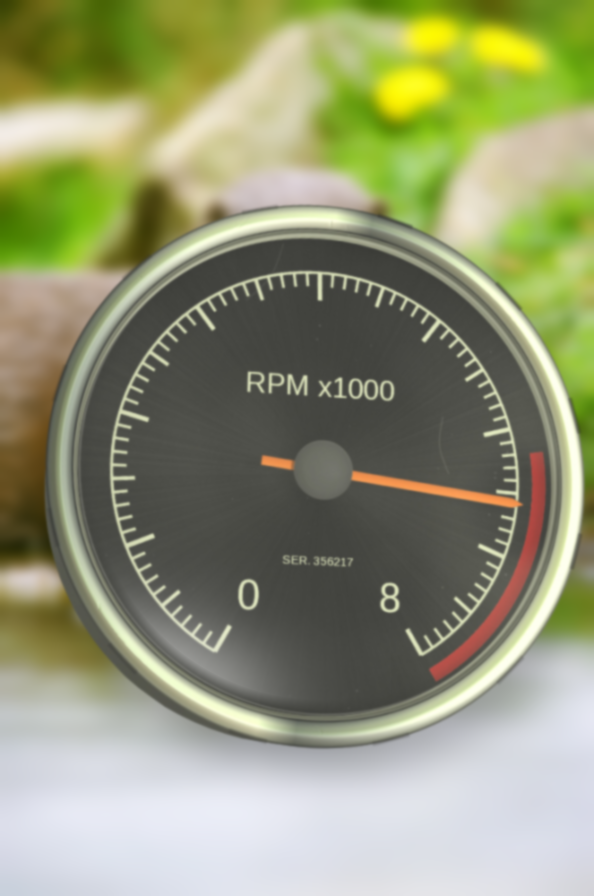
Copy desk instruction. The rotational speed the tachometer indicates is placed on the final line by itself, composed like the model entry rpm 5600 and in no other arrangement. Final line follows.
rpm 6600
